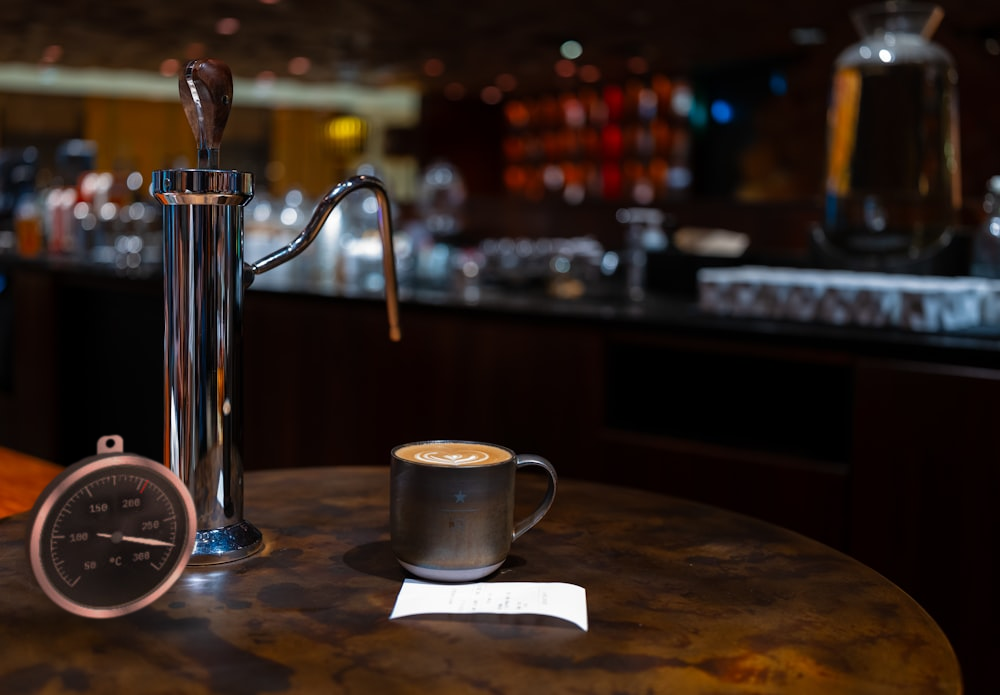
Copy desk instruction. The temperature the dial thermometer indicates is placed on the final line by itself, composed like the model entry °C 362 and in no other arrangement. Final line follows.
°C 275
